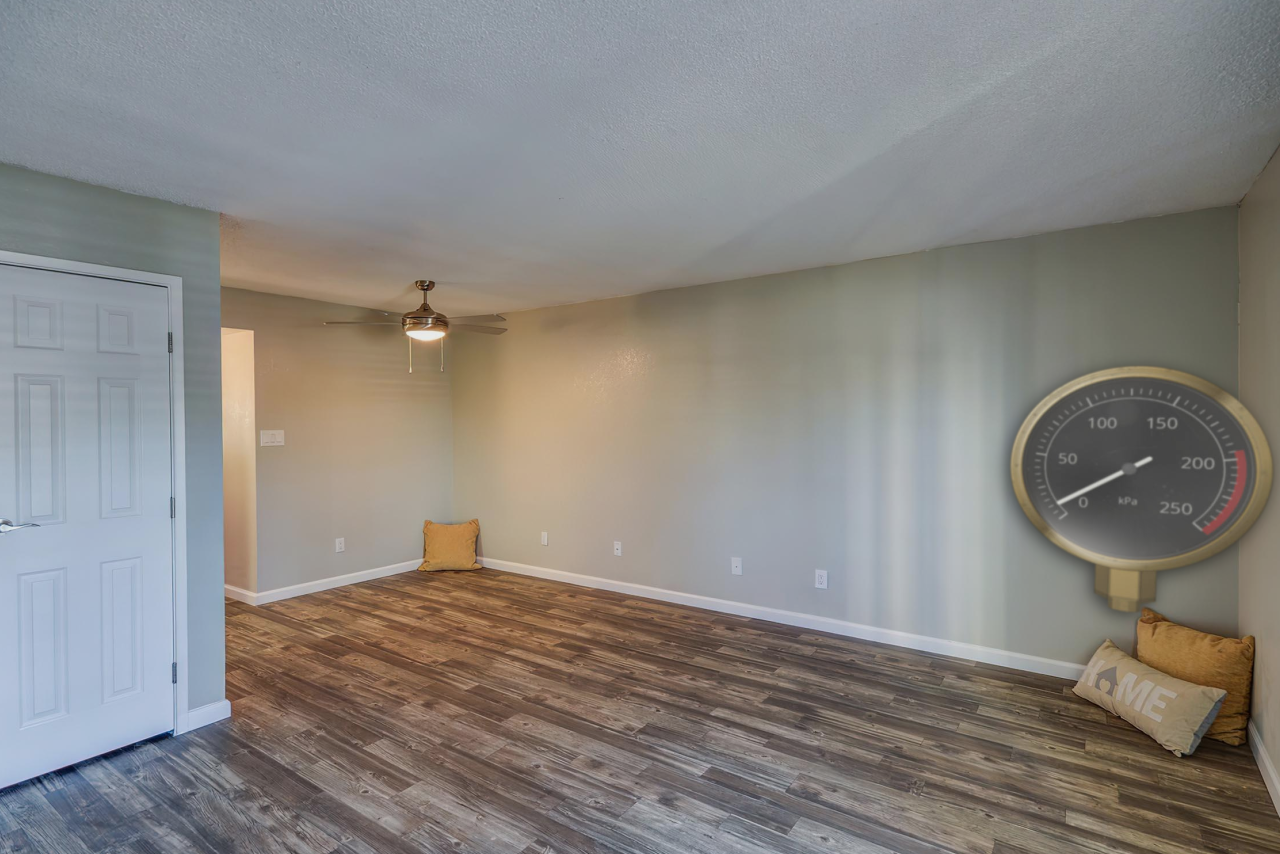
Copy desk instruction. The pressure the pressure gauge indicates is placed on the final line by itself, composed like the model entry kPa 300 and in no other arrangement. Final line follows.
kPa 10
